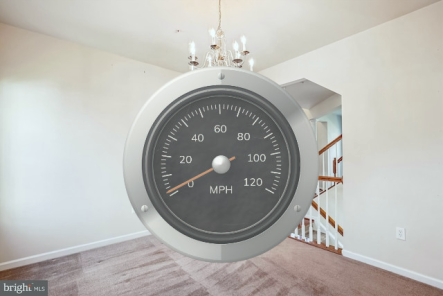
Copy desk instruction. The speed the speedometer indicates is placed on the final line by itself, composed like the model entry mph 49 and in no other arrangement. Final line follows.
mph 2
